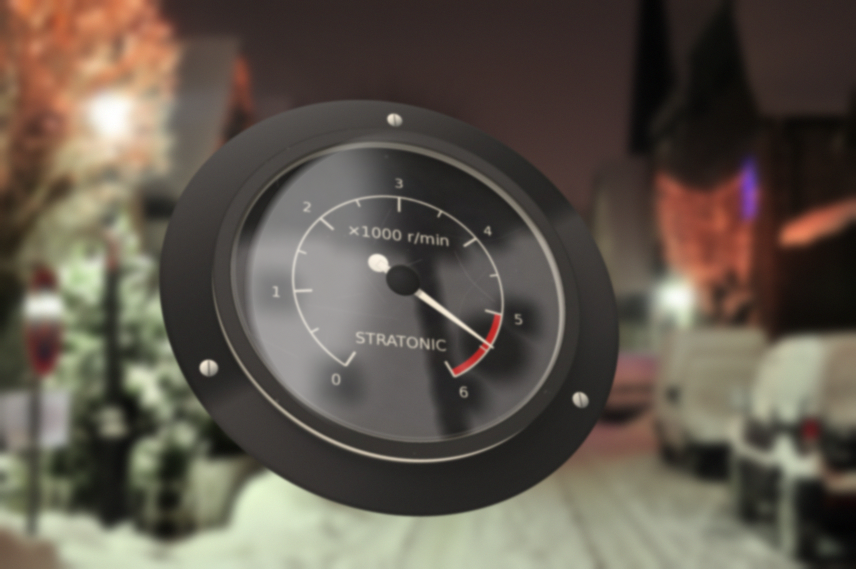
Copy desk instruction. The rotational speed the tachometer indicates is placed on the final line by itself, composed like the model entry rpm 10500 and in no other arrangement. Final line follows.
rpm 5500
